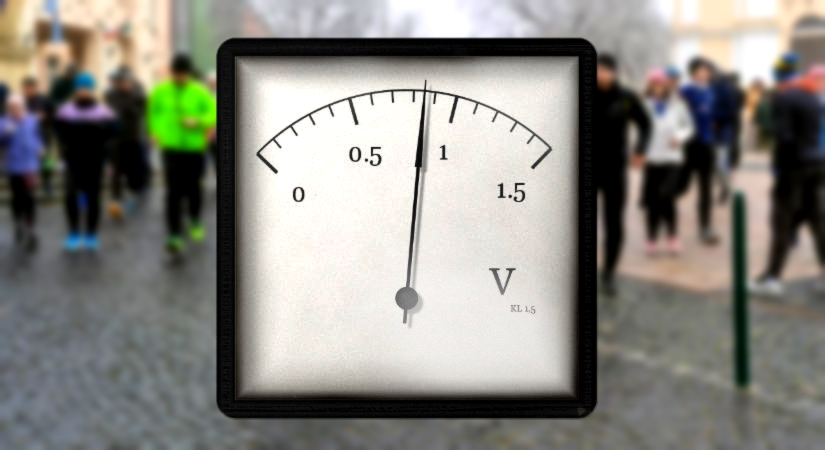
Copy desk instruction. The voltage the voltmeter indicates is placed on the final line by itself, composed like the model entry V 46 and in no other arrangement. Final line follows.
V 0.85
